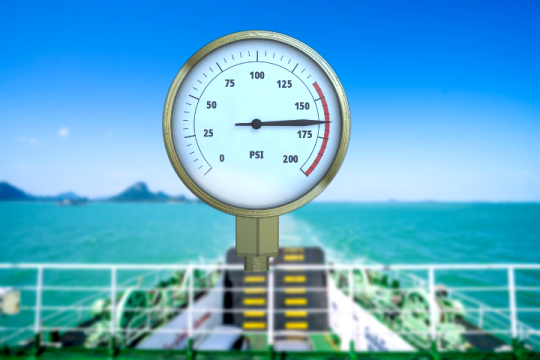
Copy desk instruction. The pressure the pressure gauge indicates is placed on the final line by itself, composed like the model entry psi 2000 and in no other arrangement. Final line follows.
psi 165
